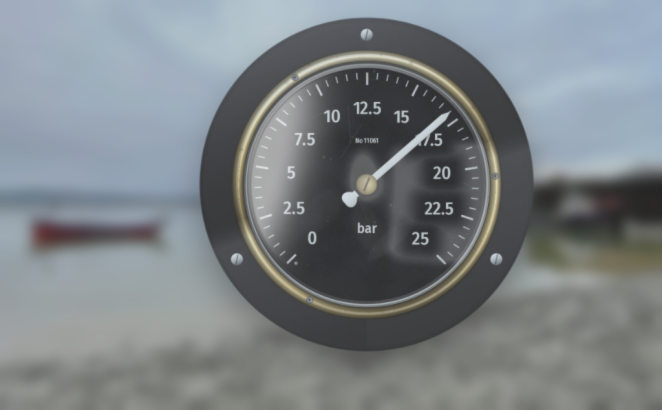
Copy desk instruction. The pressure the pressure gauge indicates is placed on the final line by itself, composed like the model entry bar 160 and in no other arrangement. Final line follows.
bar 17
